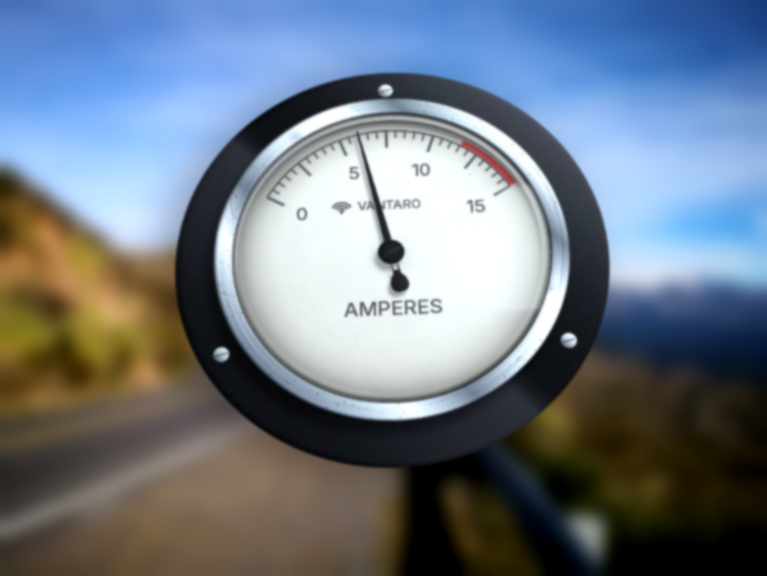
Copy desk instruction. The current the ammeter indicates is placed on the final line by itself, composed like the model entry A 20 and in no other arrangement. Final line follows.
A 6
